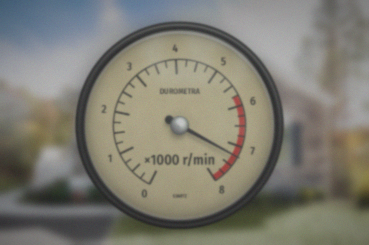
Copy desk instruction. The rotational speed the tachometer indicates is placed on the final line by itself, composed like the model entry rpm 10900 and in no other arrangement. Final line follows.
rpm 7250
